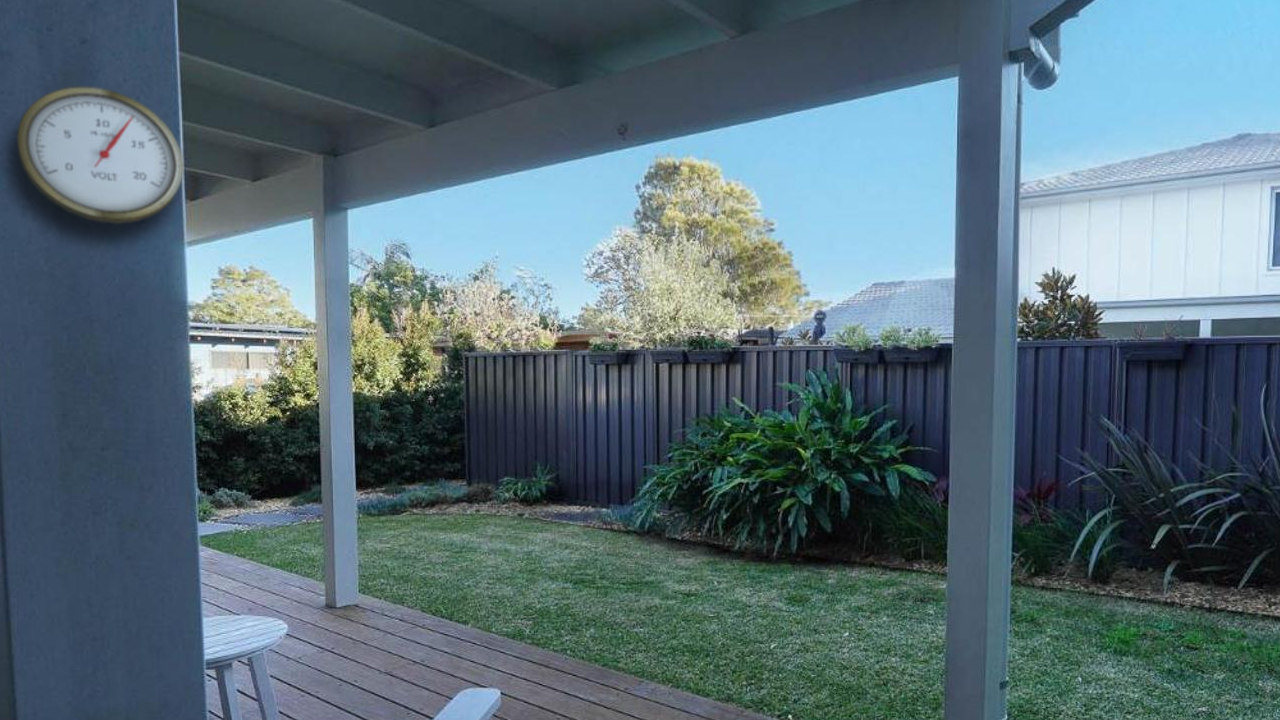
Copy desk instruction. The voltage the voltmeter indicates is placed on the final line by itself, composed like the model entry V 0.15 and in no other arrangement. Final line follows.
V 12.5
